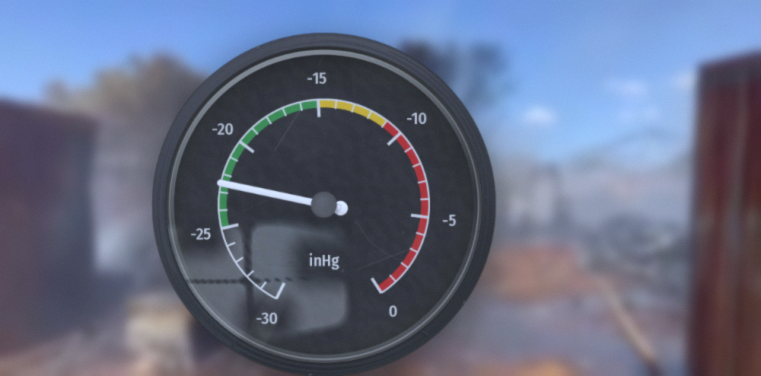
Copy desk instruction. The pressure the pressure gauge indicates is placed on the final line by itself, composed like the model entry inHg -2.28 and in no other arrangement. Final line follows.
inHg -22.5
